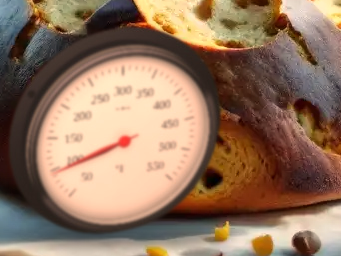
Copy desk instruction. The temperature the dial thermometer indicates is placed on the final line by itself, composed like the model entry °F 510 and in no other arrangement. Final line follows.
°F 100
